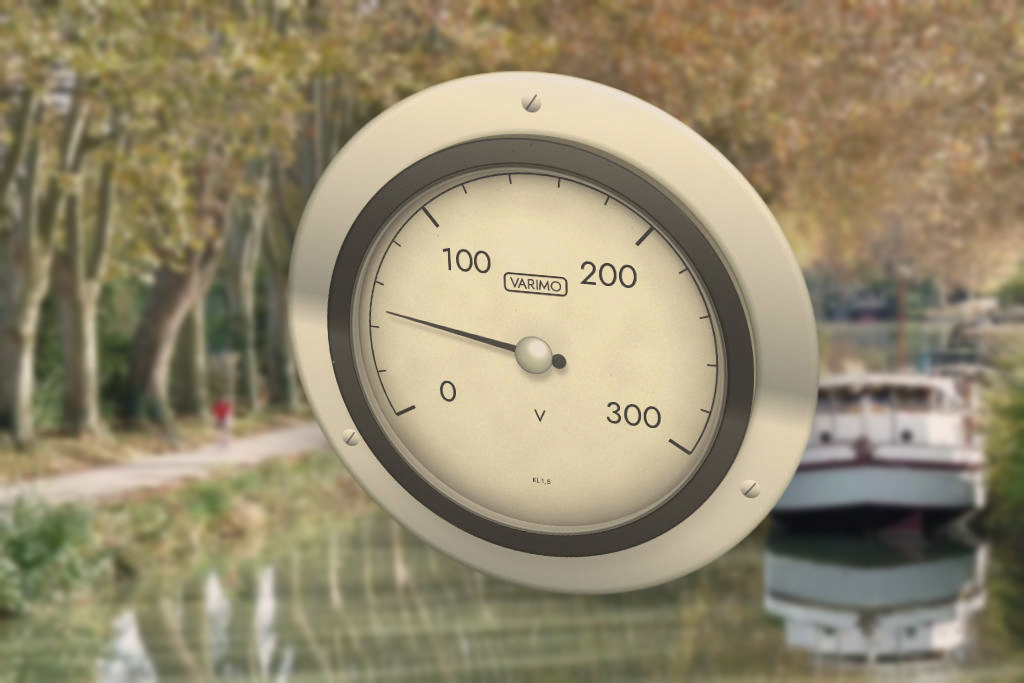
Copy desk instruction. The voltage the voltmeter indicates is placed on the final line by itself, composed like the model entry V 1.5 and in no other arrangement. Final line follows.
V 50
